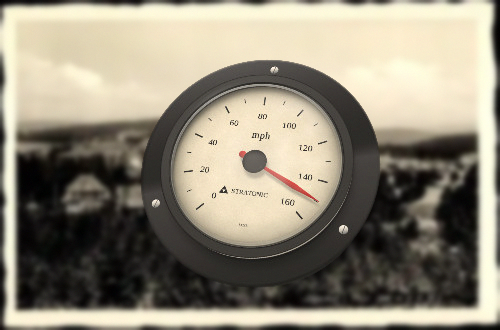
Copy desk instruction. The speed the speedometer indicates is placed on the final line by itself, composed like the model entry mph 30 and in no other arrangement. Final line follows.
mph 150
